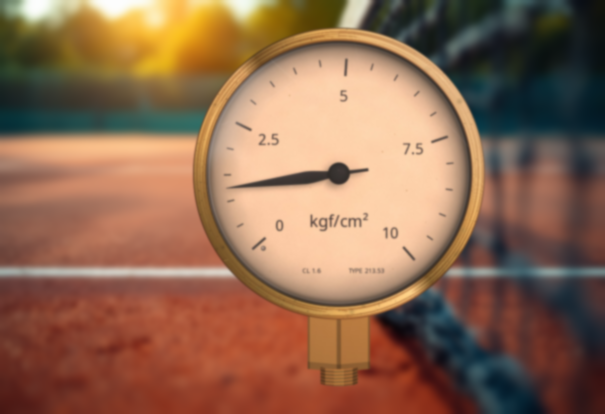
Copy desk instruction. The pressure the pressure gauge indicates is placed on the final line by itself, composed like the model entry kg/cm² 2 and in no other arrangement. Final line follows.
kg/cm² 1.25
